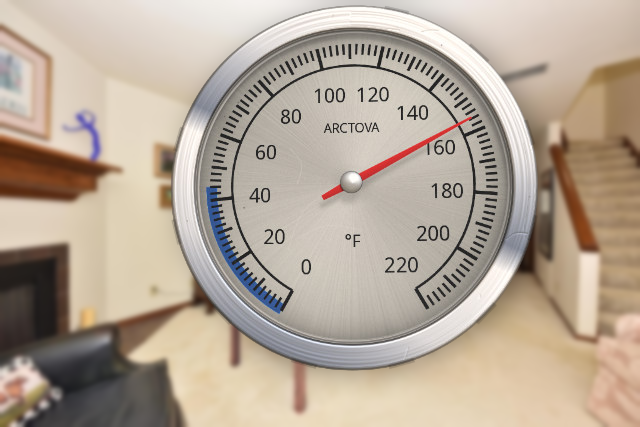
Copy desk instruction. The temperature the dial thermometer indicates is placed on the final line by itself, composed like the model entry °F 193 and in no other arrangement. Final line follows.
°F 156
